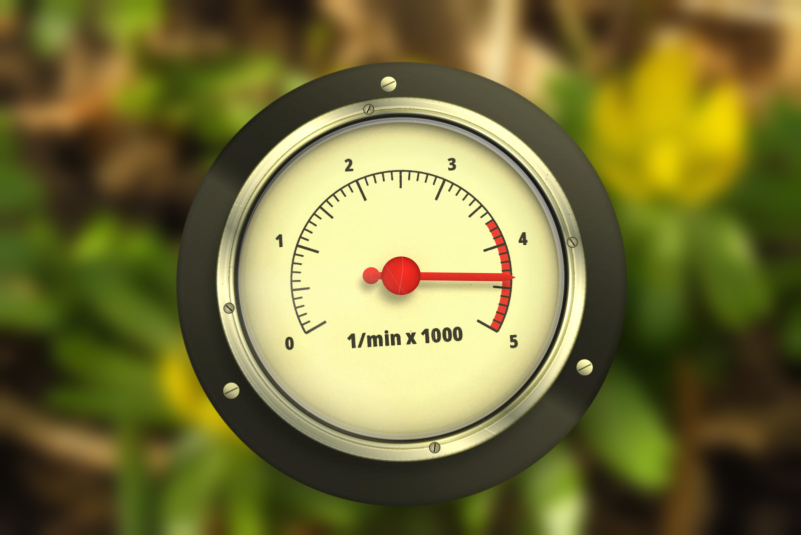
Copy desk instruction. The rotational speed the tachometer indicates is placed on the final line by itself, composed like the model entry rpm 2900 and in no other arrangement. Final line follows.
rpm 4400
